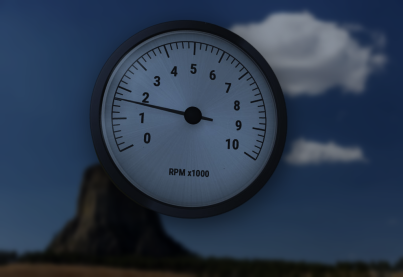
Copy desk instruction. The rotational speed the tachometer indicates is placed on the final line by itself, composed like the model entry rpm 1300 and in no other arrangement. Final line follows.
rpm 1600
